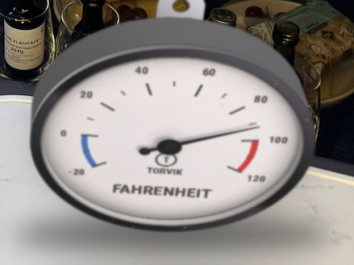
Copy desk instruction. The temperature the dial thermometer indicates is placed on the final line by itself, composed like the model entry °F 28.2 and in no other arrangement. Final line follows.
°F 90
